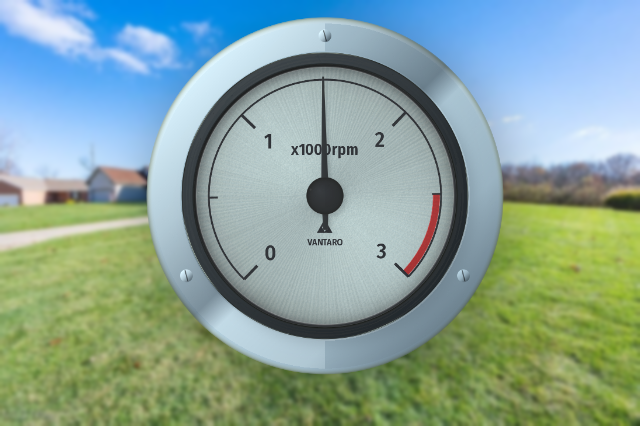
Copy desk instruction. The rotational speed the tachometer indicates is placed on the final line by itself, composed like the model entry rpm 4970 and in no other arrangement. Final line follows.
rpm 1500
